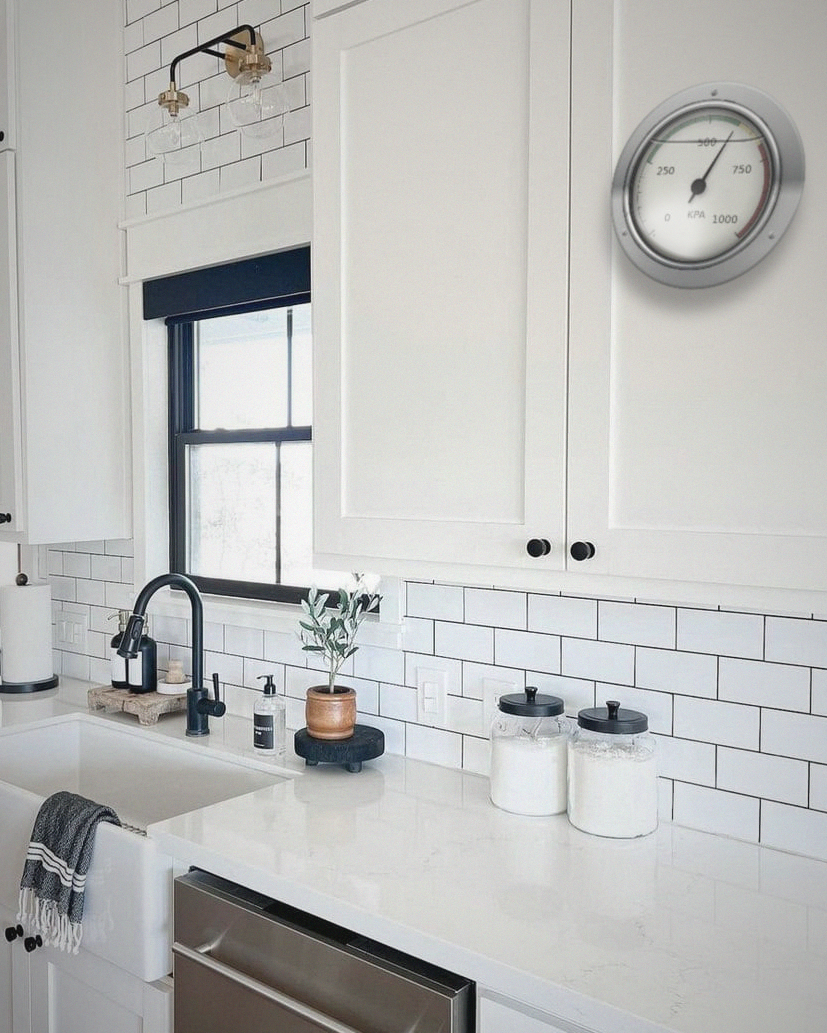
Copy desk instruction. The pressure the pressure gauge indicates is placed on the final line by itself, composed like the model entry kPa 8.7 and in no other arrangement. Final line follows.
kPa 600
